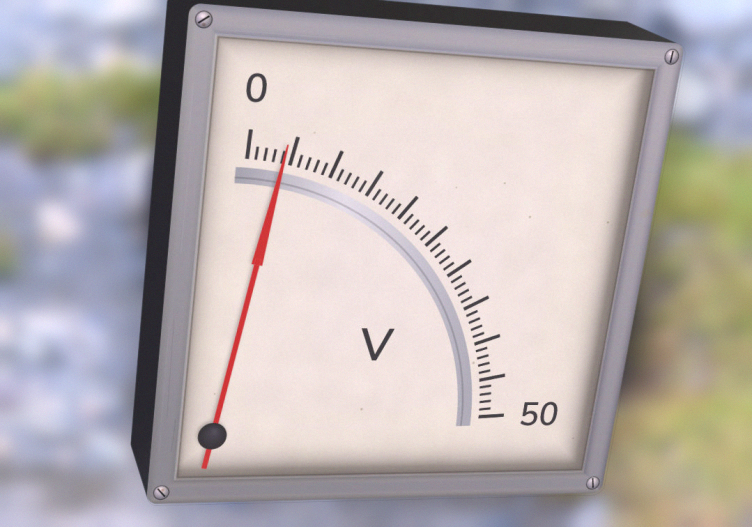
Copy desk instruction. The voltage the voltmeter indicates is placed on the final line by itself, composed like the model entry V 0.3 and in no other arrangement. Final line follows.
V 4
